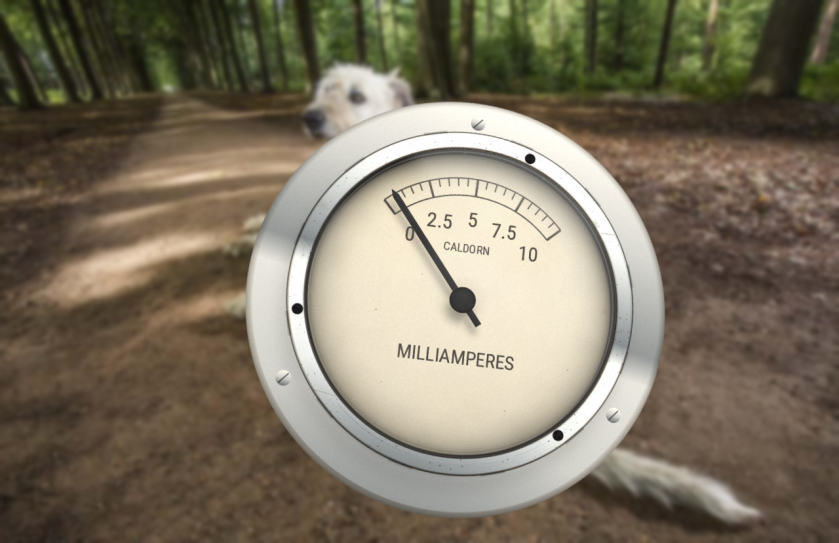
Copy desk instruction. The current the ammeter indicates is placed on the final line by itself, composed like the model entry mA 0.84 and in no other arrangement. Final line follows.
mA 0.5
